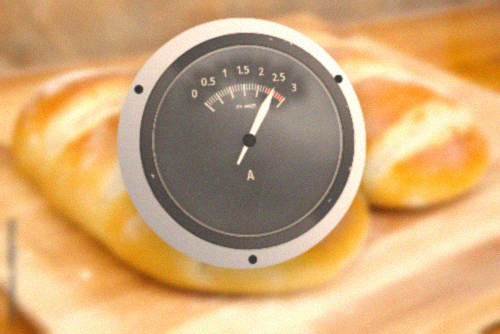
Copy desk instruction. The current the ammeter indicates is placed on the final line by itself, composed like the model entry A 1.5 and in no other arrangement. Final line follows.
A 2.5
